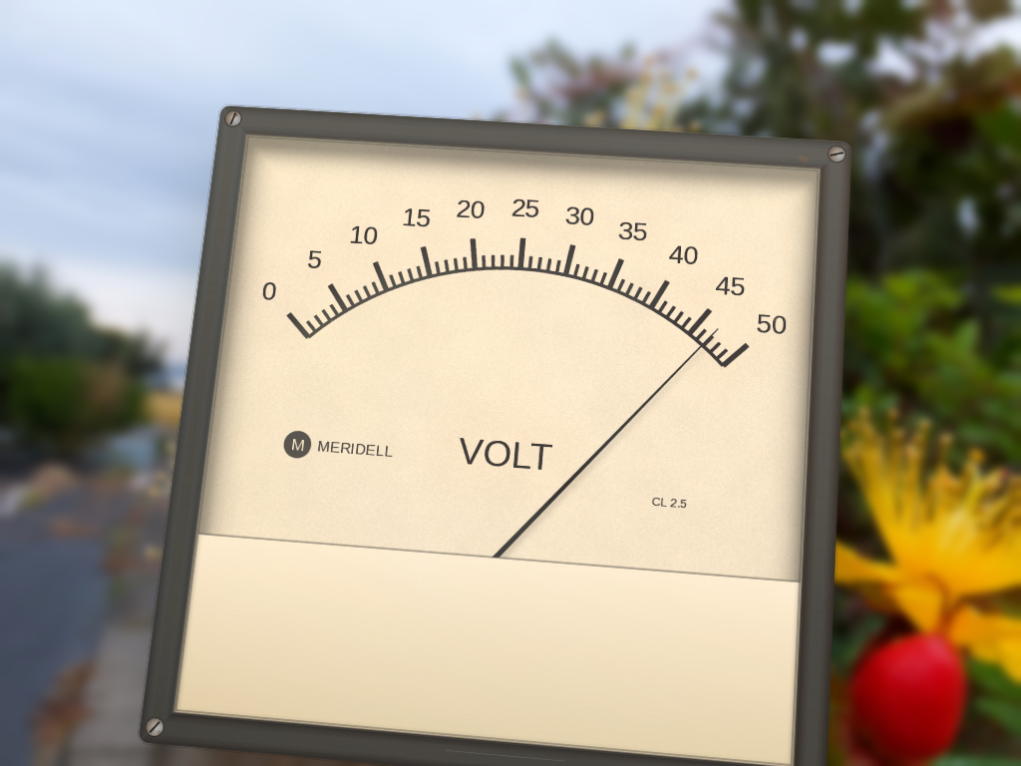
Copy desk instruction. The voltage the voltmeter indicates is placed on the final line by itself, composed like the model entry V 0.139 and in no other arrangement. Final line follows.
V 47
